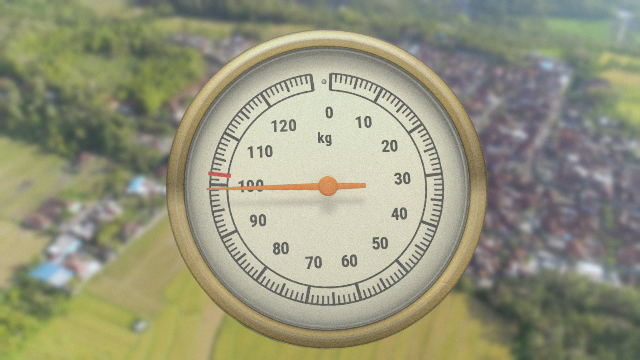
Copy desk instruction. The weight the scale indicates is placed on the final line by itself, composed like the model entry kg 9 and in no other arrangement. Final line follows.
kg 99
